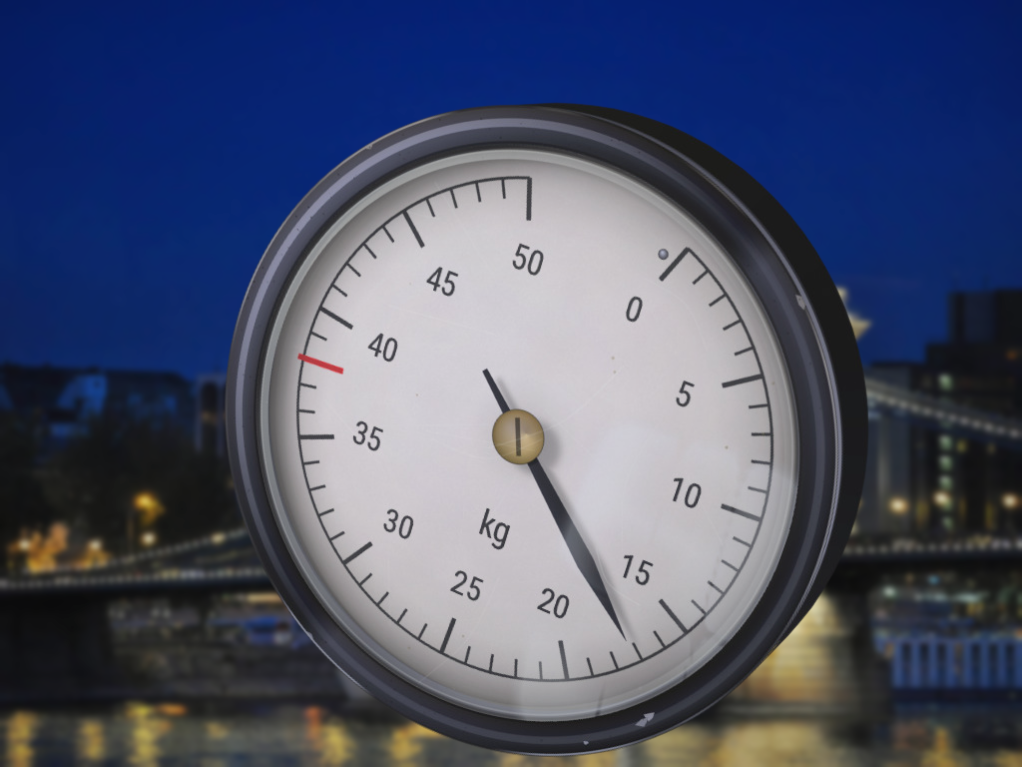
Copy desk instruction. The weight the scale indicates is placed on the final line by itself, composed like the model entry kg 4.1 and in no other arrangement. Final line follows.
kg 17
